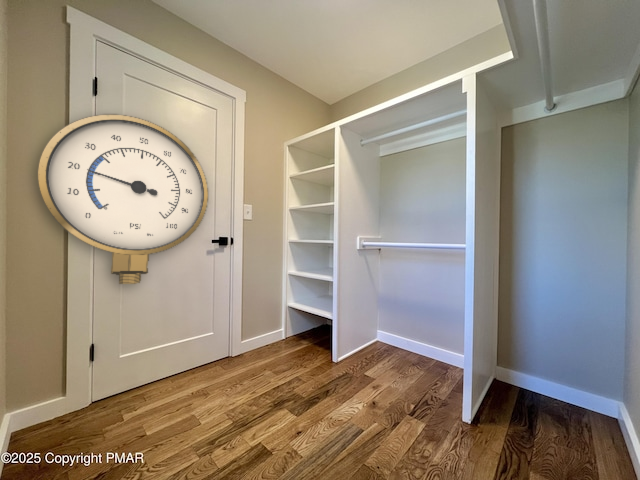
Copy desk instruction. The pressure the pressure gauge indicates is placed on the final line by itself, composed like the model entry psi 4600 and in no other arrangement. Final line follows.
psi 20
